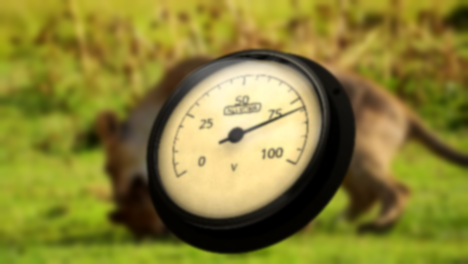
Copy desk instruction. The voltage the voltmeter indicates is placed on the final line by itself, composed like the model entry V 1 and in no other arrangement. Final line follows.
V 80
